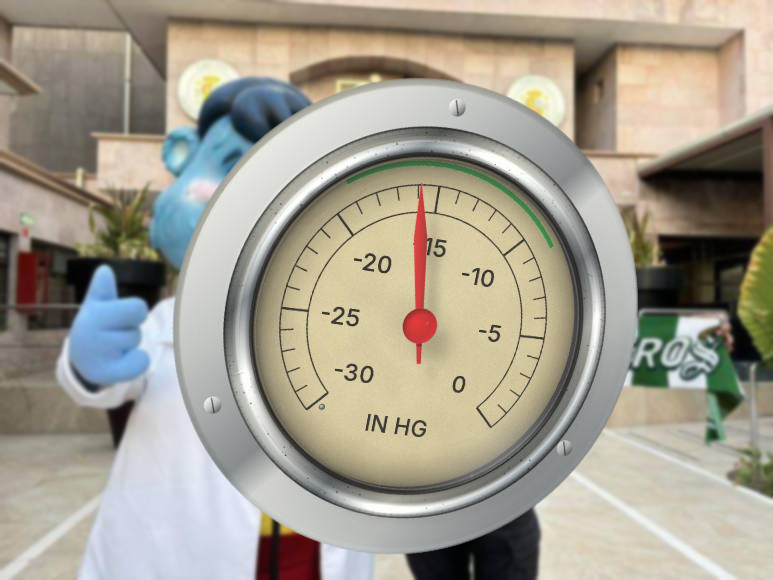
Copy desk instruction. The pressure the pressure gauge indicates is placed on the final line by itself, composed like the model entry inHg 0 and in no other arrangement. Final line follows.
inHg -16
